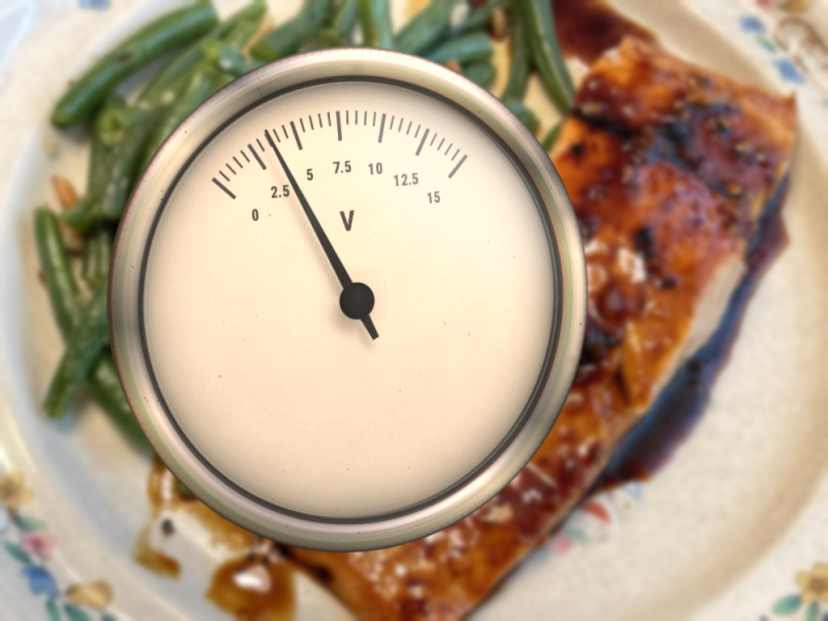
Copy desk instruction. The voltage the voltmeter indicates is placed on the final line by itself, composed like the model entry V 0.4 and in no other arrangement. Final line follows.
V 3.5
